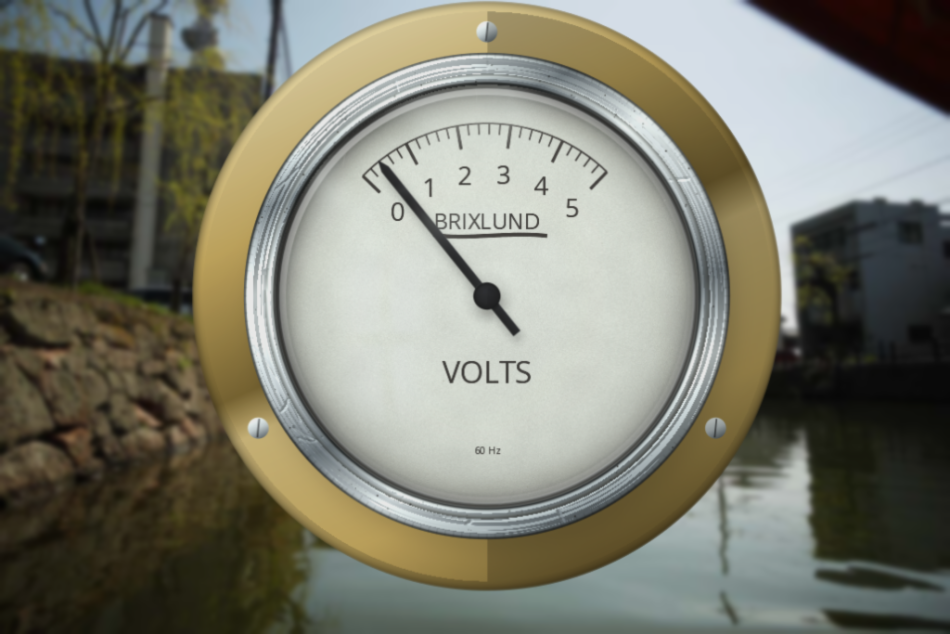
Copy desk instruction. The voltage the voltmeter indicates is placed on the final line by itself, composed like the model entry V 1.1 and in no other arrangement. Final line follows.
V 0.4
